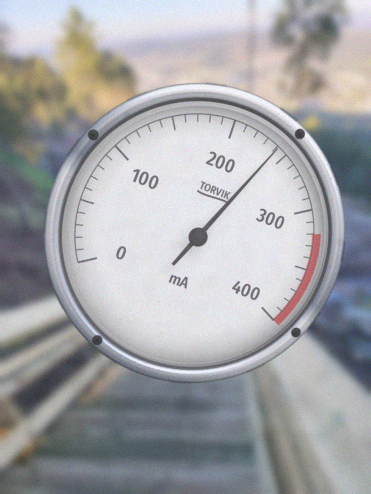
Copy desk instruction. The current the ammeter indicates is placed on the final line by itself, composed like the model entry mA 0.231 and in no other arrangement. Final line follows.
mA 240
